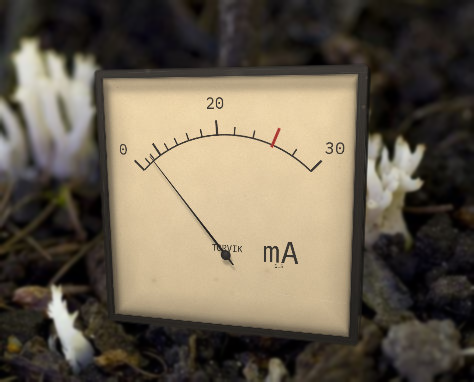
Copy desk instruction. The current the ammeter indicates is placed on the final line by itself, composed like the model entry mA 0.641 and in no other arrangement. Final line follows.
mA 8
